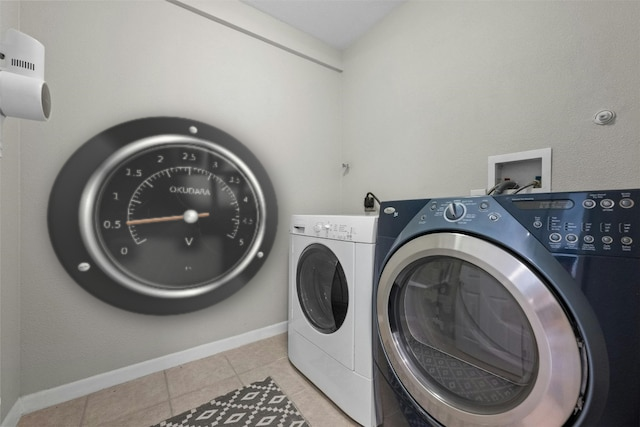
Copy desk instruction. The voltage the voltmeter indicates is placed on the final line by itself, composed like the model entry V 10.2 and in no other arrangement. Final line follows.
V 0.5
